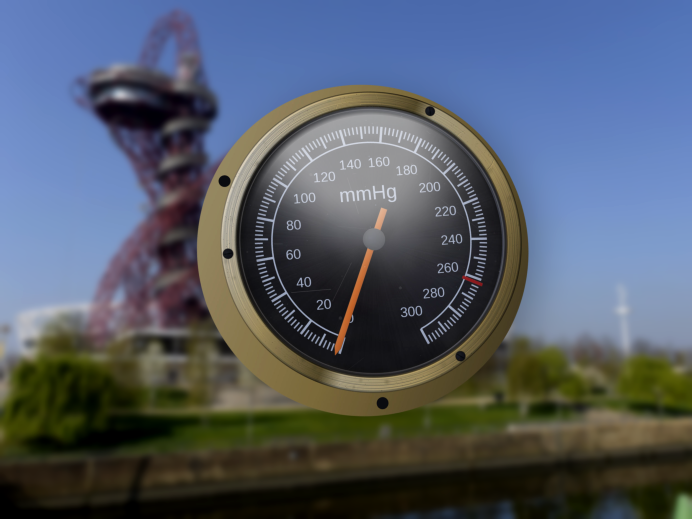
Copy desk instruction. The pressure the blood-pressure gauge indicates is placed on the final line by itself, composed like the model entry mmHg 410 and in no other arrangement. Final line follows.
mmHg 2
